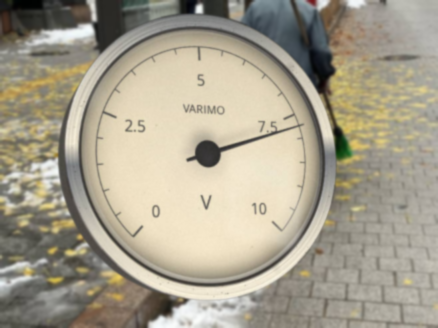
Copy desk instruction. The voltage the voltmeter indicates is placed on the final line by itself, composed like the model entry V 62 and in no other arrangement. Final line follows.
V 7.75
